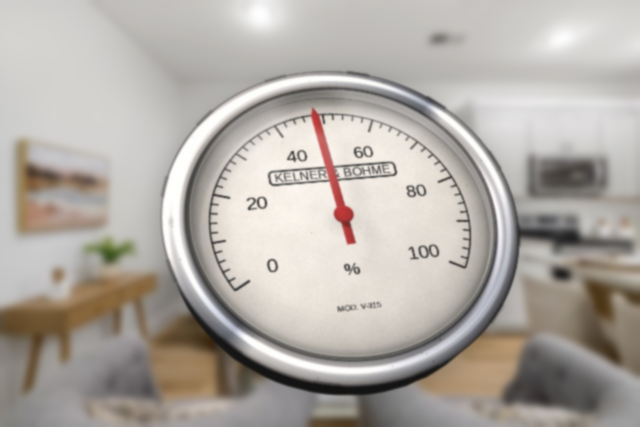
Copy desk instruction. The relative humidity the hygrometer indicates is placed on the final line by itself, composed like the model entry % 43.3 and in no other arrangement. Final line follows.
% 48
